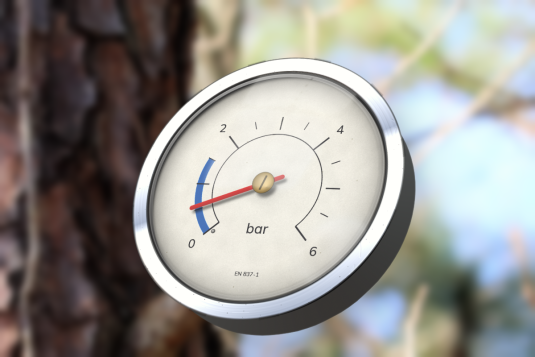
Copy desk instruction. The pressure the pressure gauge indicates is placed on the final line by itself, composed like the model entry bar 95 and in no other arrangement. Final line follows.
bar 0.5
